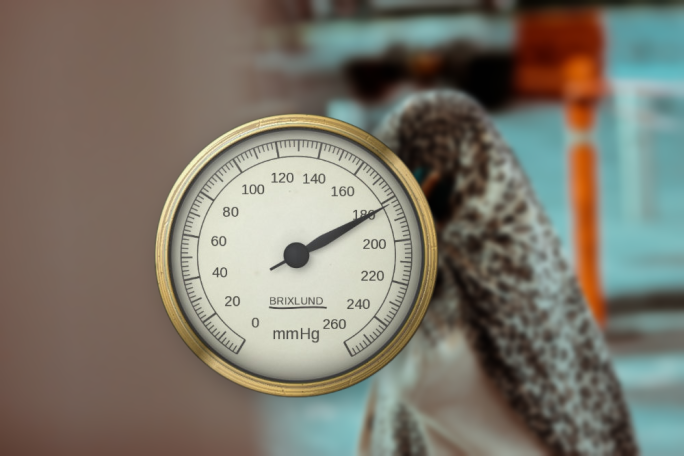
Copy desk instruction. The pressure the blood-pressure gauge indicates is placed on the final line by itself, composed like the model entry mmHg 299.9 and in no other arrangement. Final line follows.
mmHg 182
